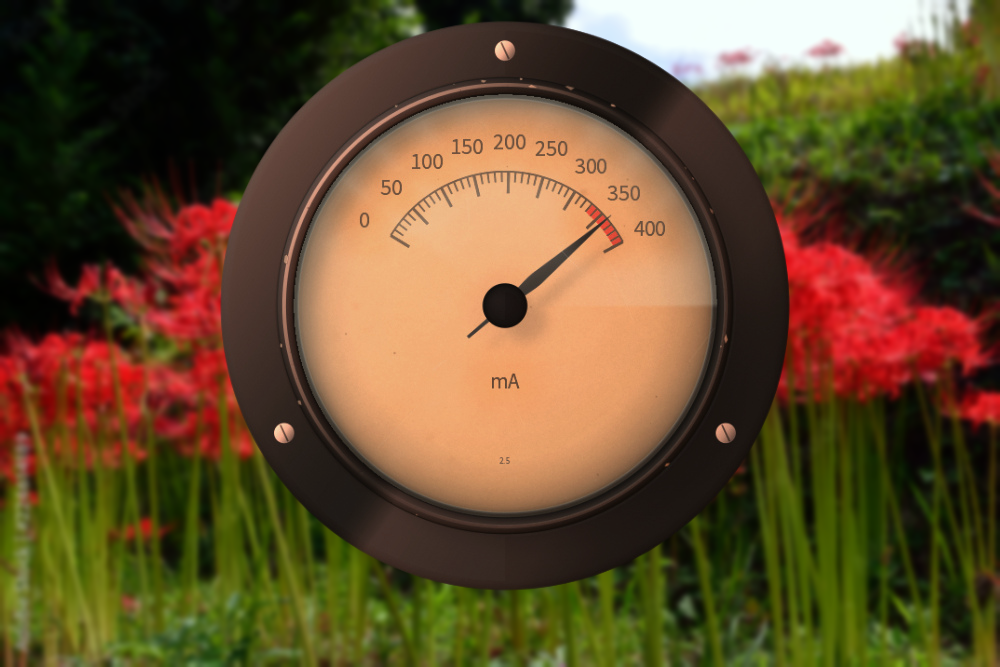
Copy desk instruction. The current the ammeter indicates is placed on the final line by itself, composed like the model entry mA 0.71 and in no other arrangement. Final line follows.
mA 360
